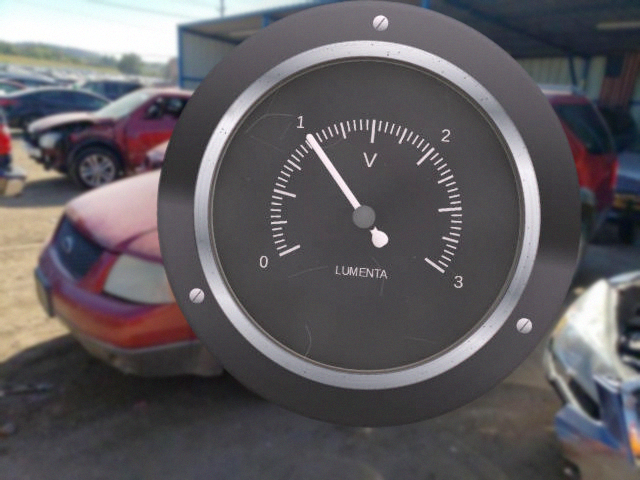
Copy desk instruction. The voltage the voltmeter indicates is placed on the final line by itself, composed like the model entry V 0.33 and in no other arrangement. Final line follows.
V 1
